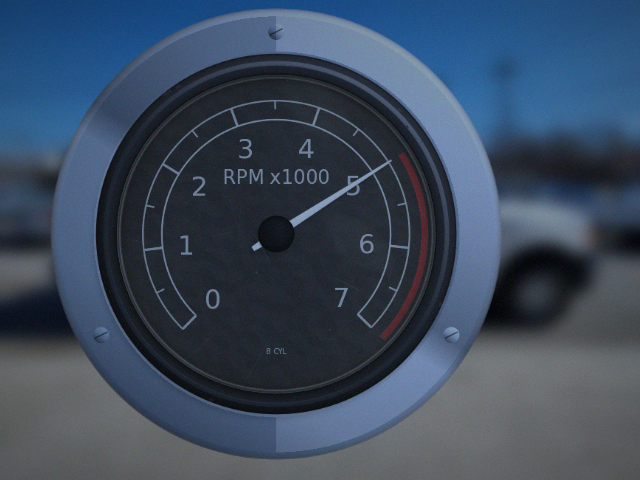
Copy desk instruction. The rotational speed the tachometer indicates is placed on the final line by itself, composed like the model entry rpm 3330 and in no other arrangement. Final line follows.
rpm 5000
